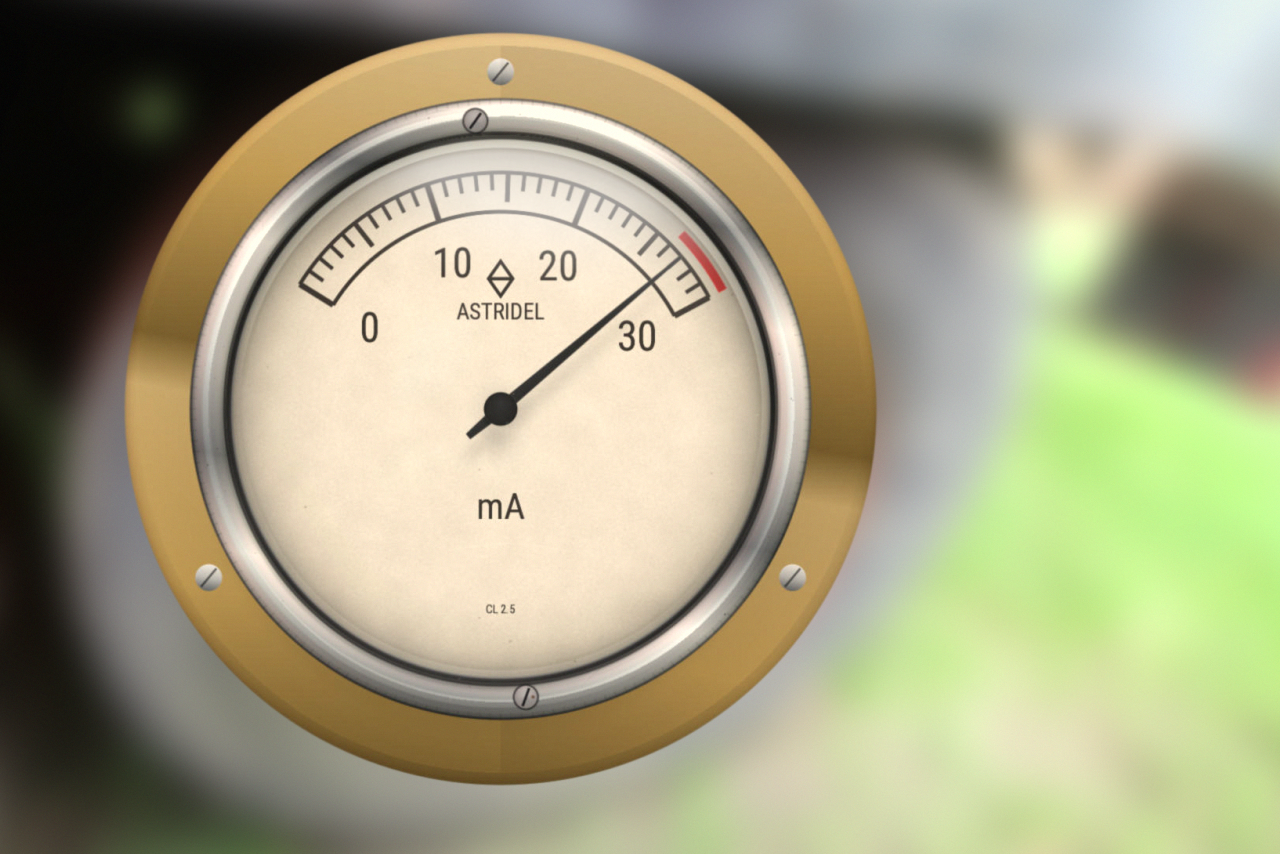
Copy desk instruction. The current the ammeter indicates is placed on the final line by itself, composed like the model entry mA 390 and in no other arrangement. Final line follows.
mA 27
